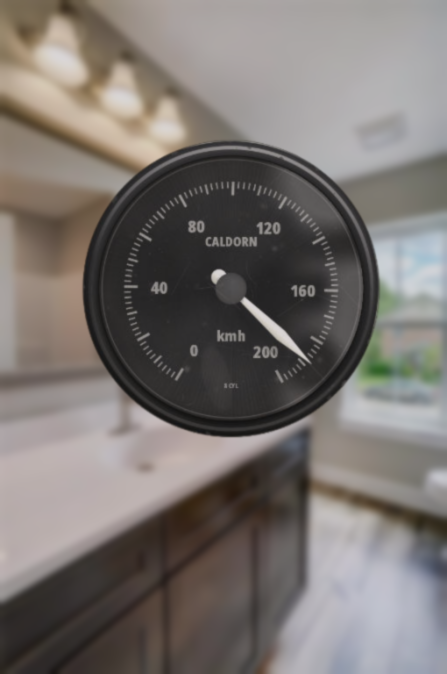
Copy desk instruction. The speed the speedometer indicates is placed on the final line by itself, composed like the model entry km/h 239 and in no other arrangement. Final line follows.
km/h 188
